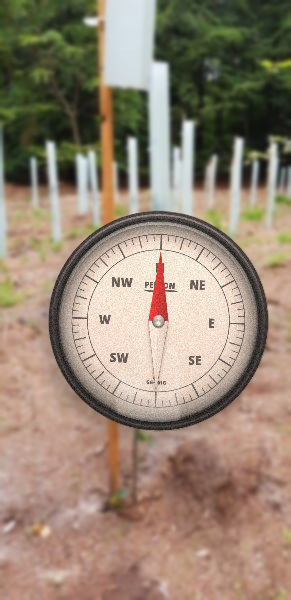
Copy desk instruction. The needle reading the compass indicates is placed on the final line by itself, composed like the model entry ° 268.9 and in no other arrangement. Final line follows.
° 0
